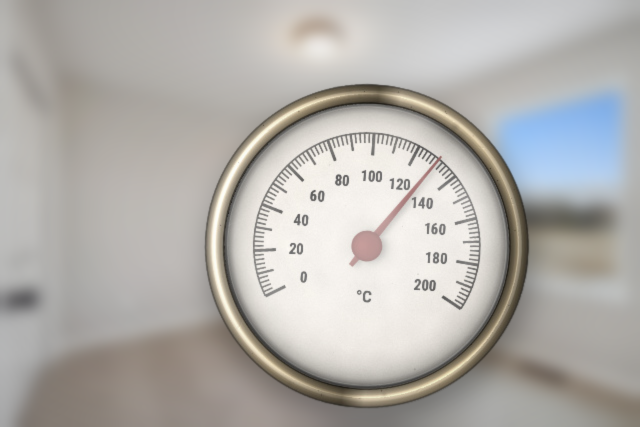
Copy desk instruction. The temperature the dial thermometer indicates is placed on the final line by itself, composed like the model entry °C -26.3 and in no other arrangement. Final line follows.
°C 130
